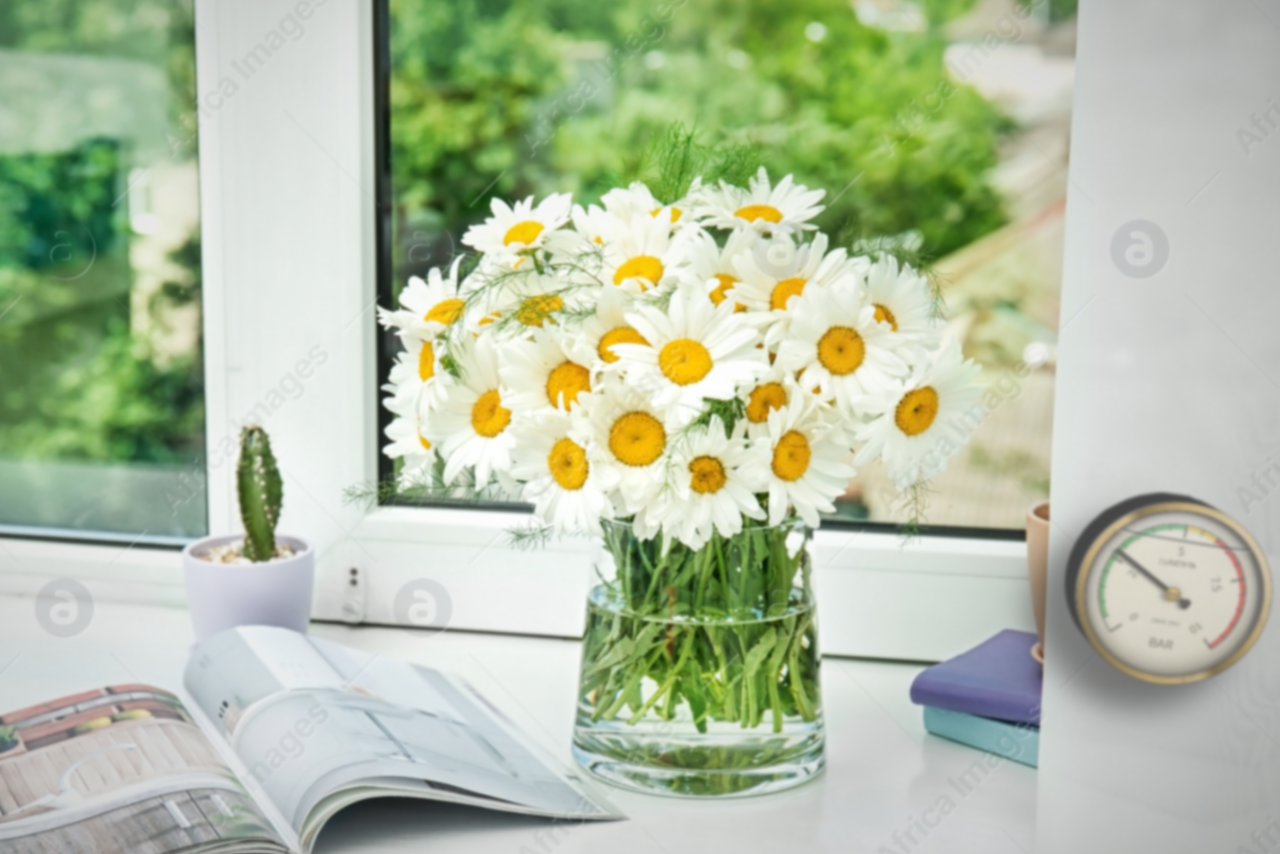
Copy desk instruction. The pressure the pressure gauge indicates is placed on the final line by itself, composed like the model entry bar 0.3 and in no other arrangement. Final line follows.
bar 2.75
